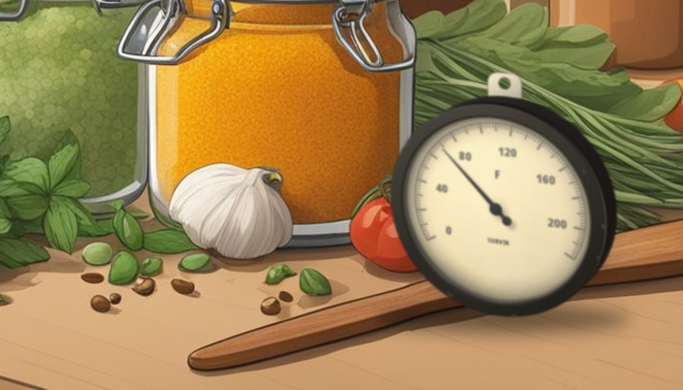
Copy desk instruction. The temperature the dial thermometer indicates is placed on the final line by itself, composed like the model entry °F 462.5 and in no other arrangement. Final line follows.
°F 70
